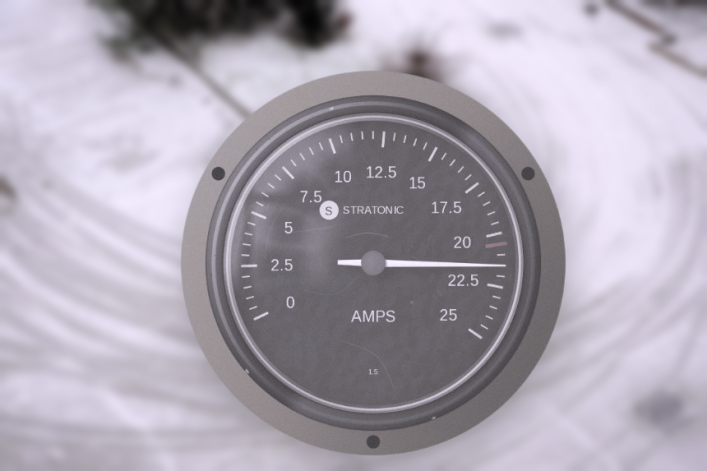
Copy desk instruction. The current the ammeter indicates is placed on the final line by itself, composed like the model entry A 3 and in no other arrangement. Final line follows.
A 21.5
